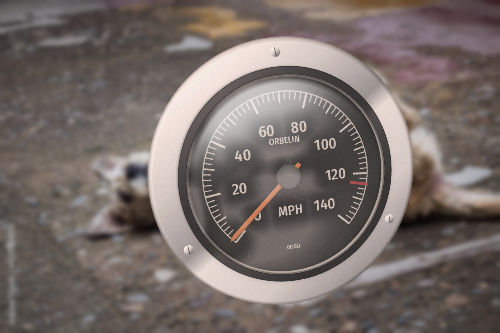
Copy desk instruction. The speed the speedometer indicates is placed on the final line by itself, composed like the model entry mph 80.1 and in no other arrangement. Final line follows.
mph 2
